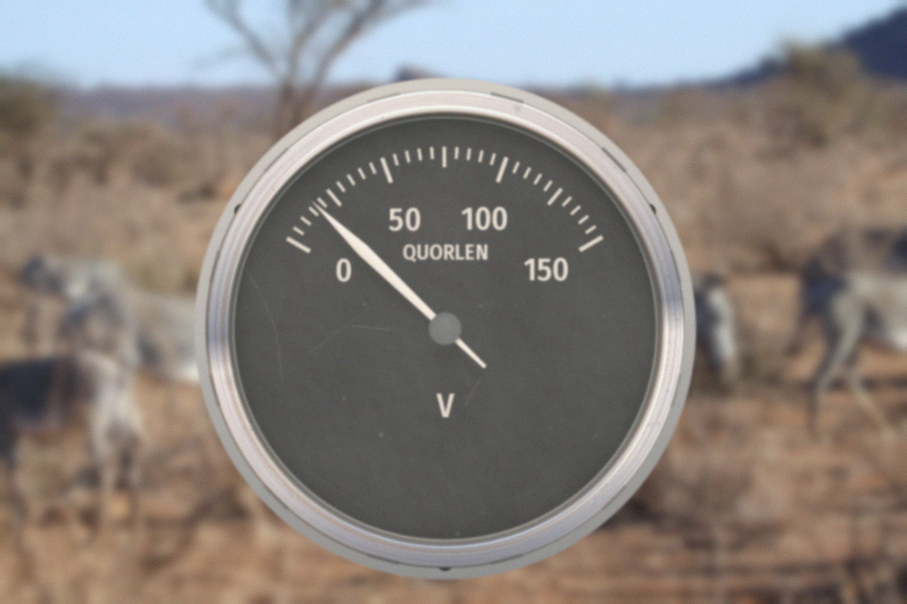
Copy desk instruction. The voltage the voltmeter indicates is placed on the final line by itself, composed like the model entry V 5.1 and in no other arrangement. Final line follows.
V 17.5
